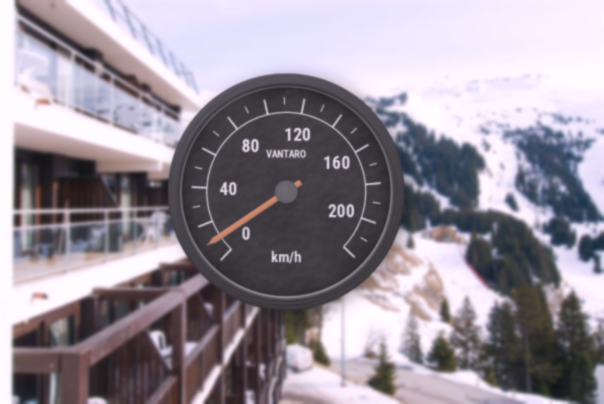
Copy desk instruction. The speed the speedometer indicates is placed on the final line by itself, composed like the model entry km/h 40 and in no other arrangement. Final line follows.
km/h 10
